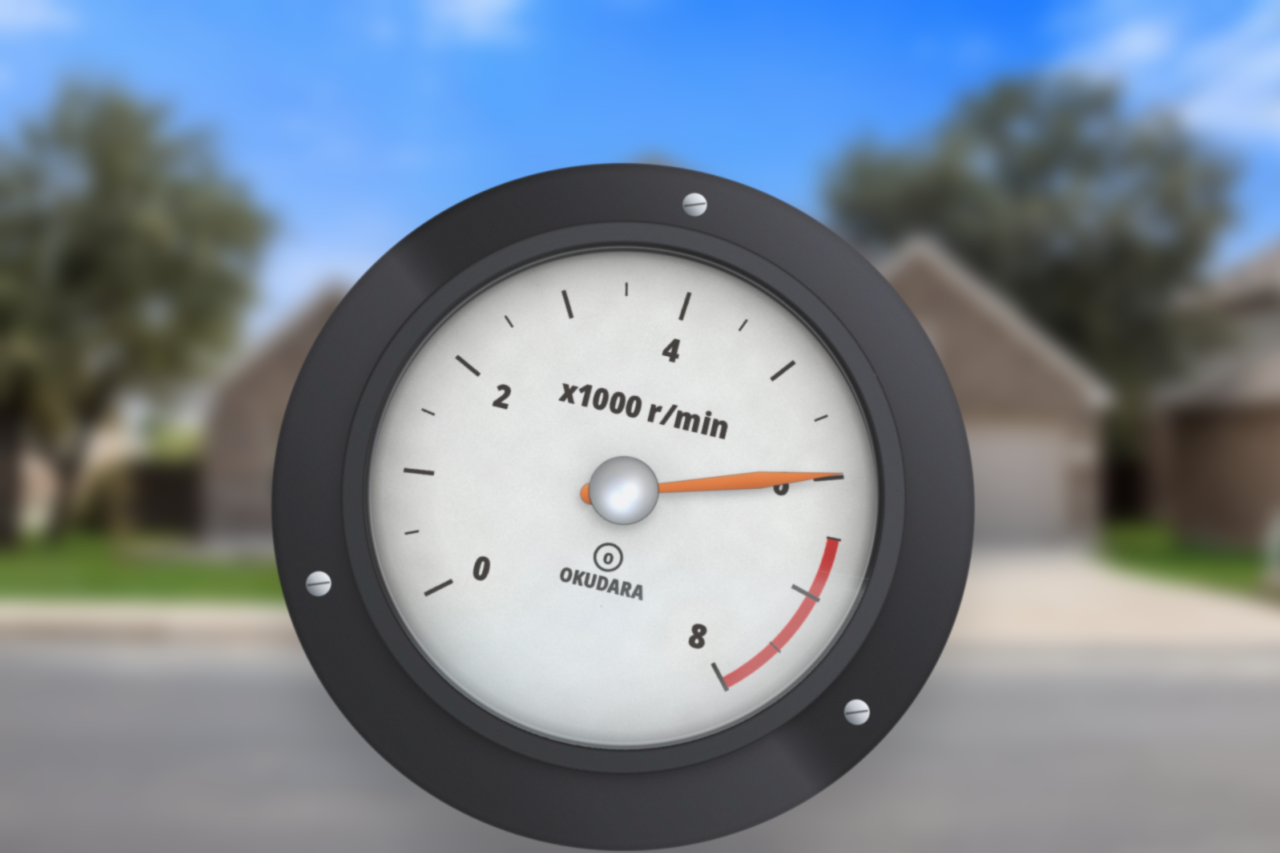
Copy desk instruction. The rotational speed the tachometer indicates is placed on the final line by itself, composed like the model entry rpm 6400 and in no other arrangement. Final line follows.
rpm 6000
